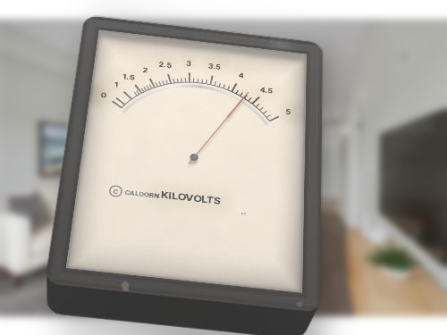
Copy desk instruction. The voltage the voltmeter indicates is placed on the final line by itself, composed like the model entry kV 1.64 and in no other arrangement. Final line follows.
kV 4.3
